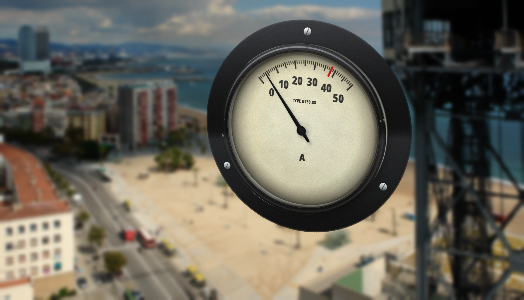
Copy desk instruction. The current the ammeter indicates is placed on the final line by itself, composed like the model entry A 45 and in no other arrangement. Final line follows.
A 5
